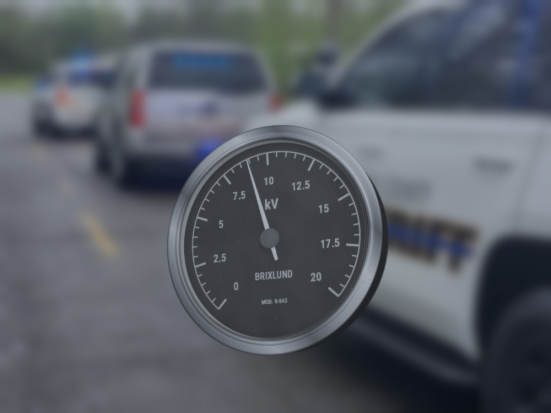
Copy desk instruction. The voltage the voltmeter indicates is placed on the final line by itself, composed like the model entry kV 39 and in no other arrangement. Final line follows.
kV 9
